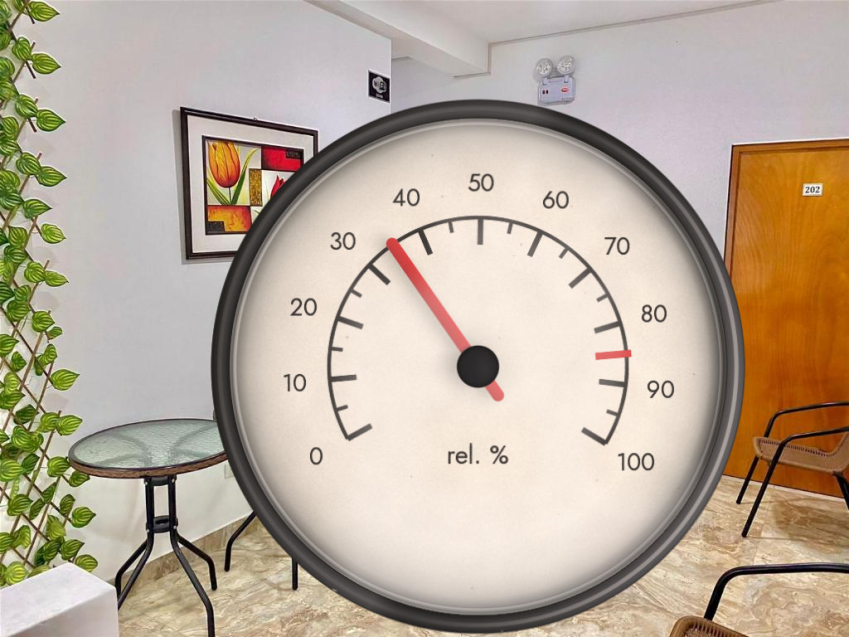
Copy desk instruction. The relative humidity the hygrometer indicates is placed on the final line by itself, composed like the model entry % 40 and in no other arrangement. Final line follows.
% 35
